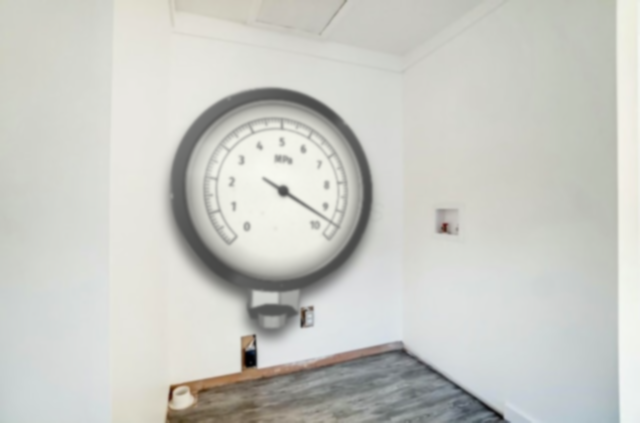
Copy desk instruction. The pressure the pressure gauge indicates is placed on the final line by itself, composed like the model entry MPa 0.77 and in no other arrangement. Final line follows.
MPa 9.5
